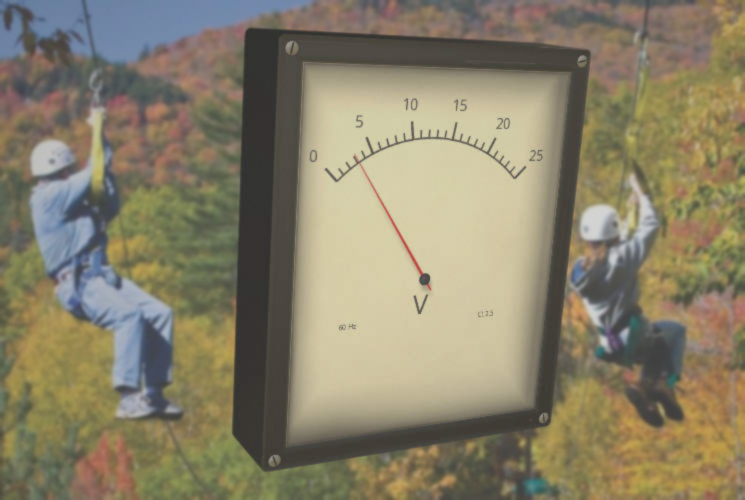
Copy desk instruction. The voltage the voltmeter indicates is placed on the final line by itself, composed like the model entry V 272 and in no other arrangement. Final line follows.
V 3
